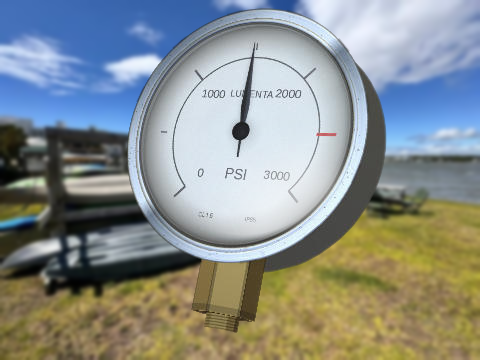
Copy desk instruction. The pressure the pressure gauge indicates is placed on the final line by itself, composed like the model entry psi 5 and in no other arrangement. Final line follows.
psi 1500
